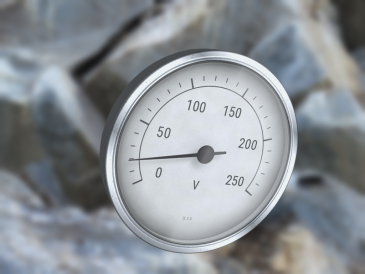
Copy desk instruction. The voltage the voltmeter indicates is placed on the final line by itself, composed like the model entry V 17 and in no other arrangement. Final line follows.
V 20
